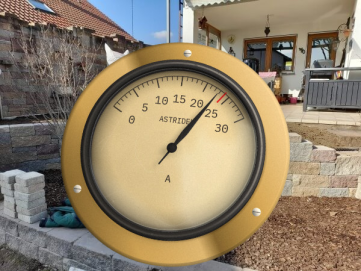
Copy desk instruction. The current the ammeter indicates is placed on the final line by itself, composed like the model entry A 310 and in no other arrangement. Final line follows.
A 23
